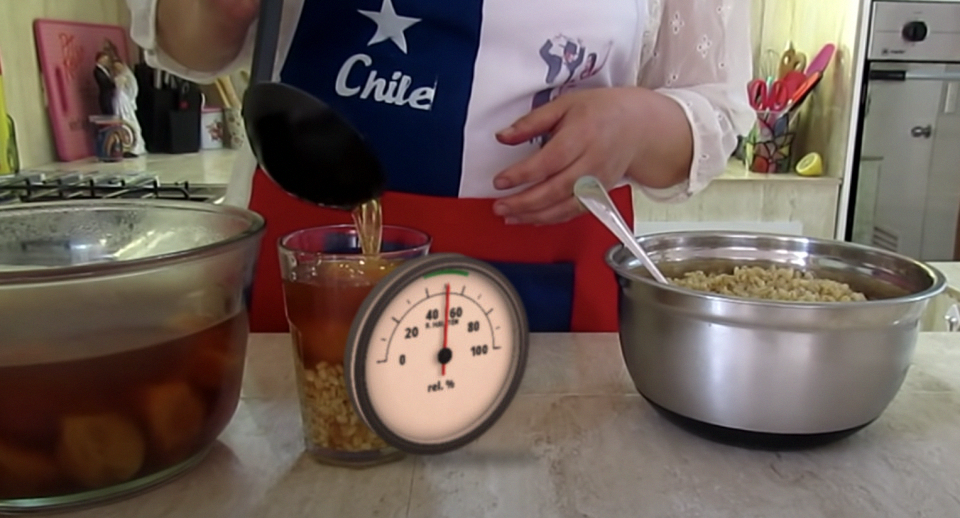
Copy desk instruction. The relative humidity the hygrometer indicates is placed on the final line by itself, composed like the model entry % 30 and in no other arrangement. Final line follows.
% 50
